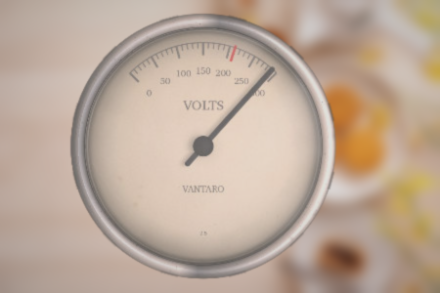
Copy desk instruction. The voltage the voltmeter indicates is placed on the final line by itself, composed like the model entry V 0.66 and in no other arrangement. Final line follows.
V 290
